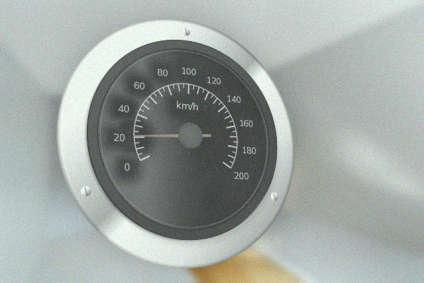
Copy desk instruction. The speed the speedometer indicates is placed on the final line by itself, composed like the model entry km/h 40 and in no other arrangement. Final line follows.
km/h 20
